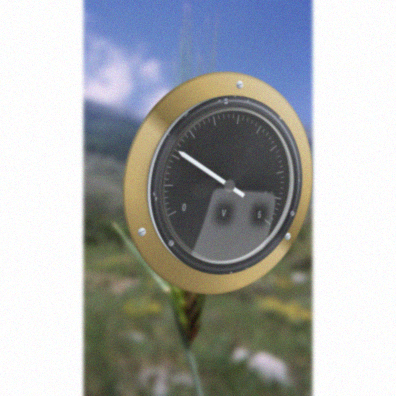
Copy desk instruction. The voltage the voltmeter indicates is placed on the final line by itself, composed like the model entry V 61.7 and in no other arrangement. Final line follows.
V 1.1
